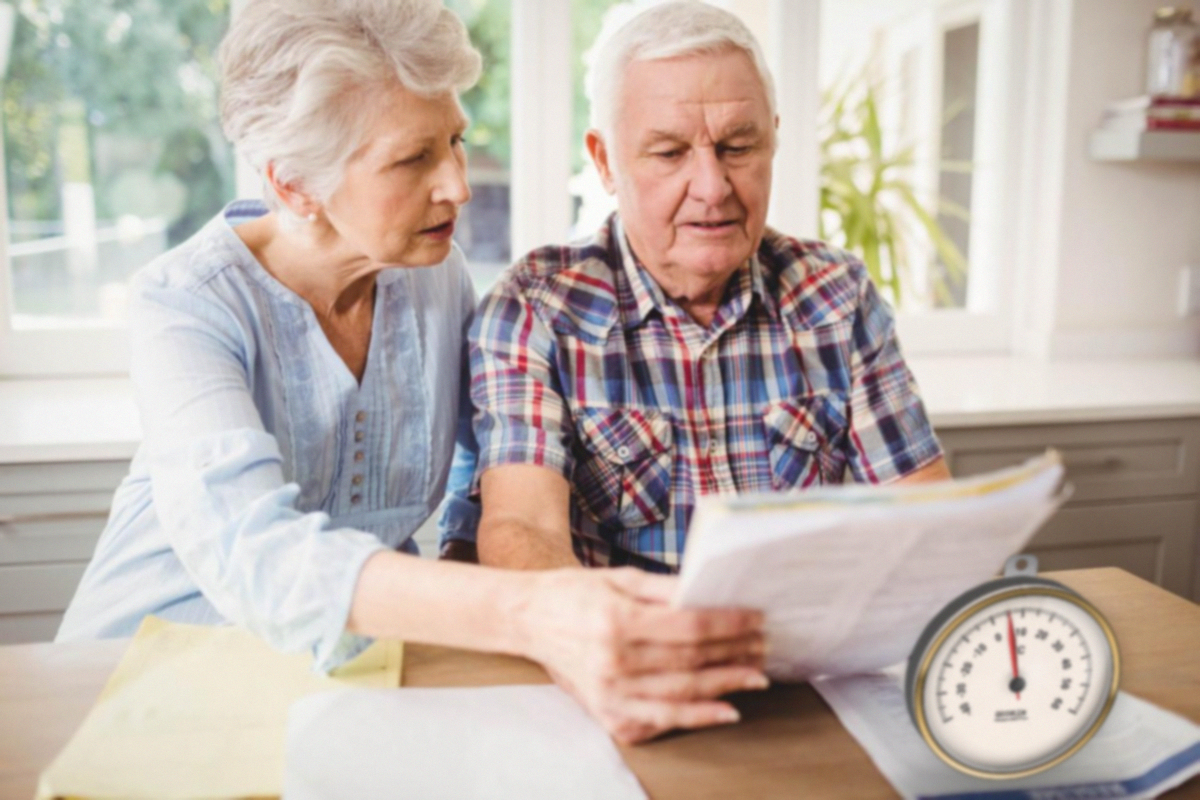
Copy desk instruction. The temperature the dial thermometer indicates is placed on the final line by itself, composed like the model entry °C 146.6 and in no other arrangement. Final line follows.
°C 5
